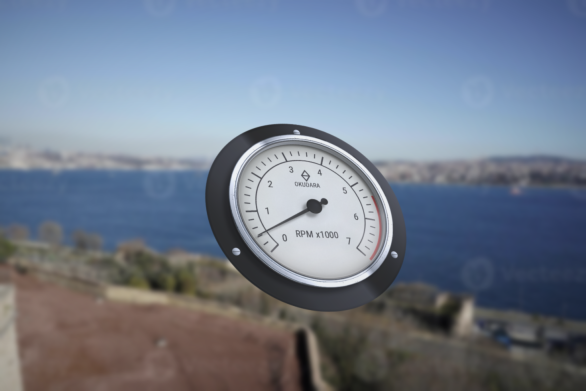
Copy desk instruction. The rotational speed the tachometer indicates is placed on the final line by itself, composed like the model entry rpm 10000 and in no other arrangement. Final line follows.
rpm 400
